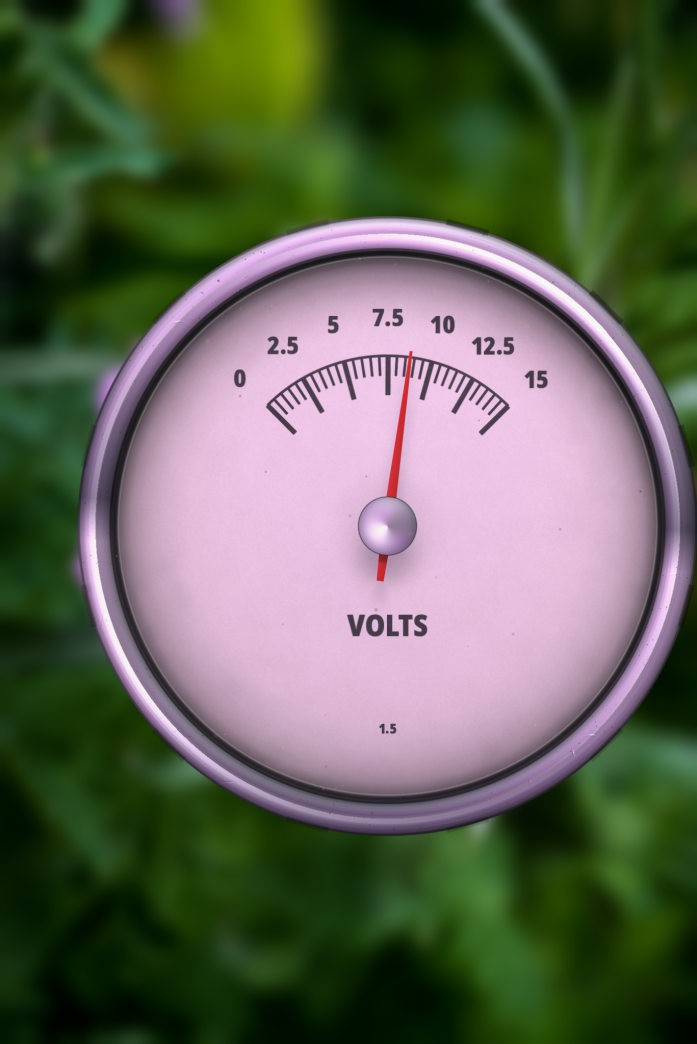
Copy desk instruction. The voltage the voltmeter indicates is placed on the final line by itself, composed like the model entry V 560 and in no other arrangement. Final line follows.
V 8.75
